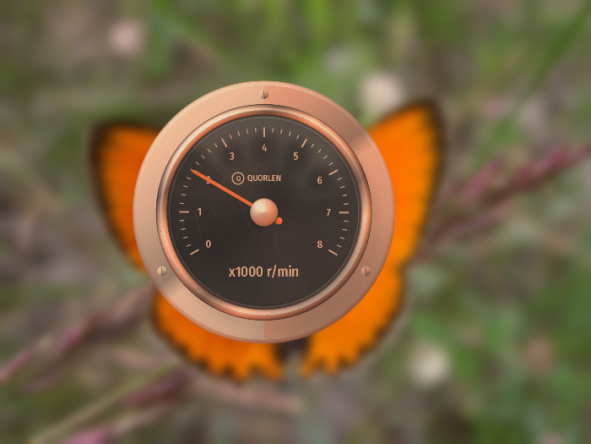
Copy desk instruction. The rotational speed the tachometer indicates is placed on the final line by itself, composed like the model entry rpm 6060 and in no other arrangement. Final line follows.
rpm 2000
